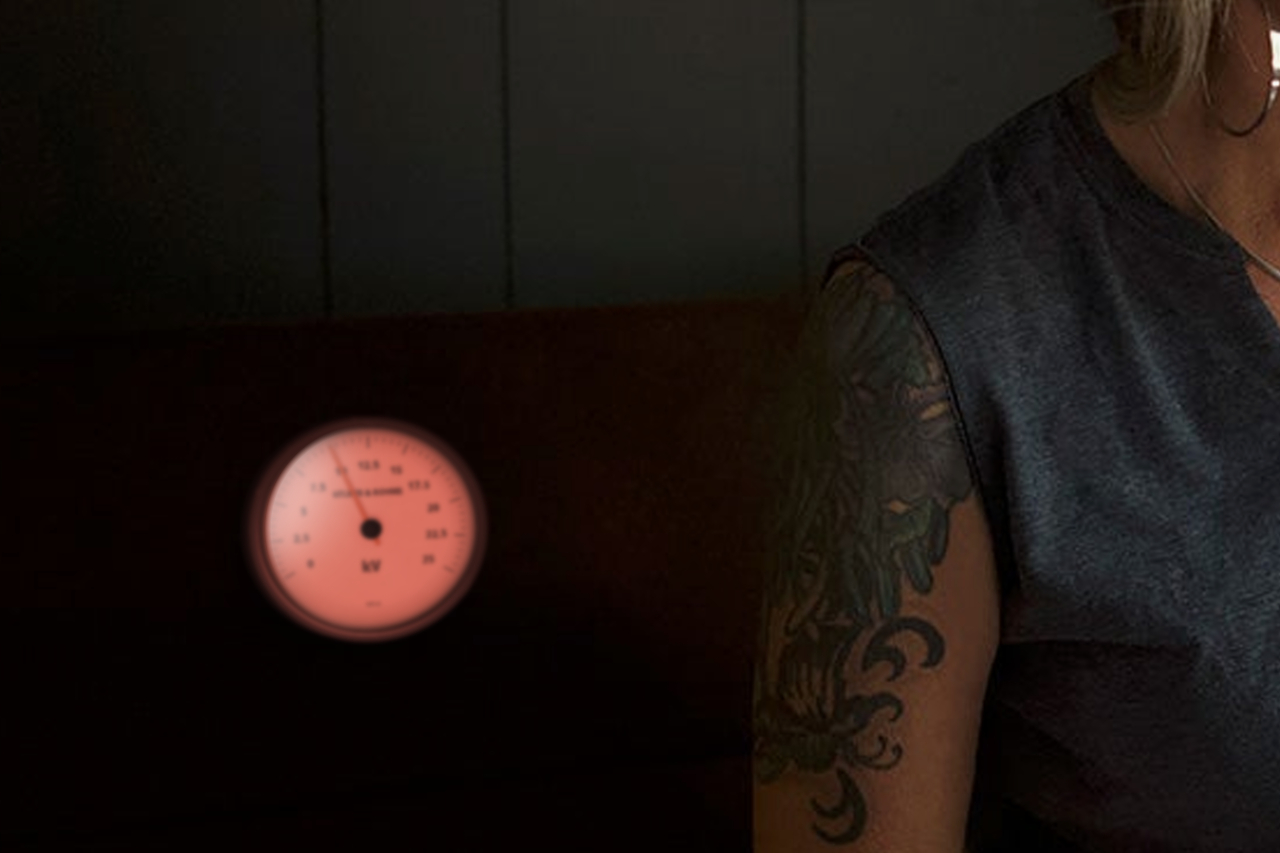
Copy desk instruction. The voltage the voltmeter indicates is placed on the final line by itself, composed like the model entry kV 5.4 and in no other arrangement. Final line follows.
kV 10
